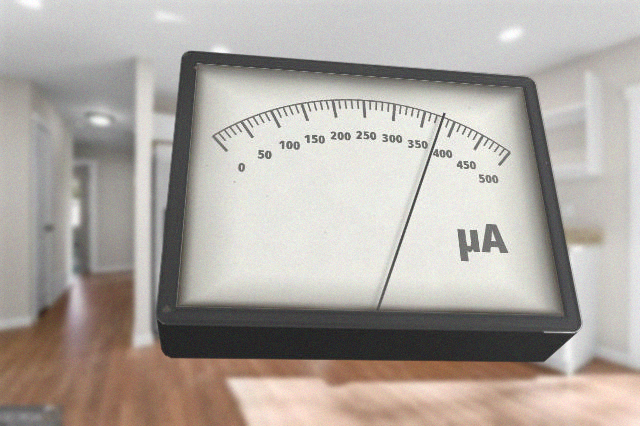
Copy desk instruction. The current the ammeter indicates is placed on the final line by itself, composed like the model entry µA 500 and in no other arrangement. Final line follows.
µA 380
